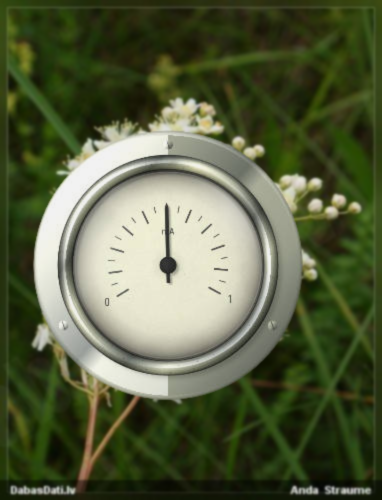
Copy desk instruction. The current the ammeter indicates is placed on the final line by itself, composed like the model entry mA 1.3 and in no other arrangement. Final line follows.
mA 0.5
